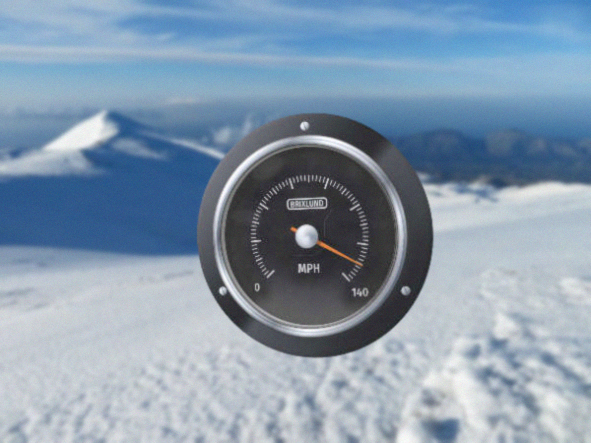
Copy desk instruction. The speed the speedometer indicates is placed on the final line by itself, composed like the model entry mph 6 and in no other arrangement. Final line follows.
mph 130
